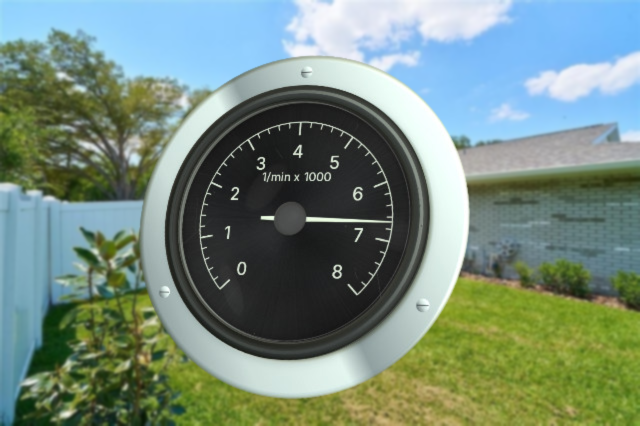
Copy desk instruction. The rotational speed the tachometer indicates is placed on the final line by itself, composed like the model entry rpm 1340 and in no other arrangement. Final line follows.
rpm 6700
